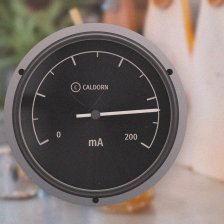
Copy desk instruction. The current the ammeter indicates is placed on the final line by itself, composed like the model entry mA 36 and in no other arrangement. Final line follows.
mA 170
